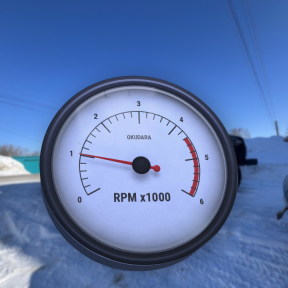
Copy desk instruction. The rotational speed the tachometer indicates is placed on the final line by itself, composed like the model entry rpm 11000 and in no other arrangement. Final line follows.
rpm 1000
